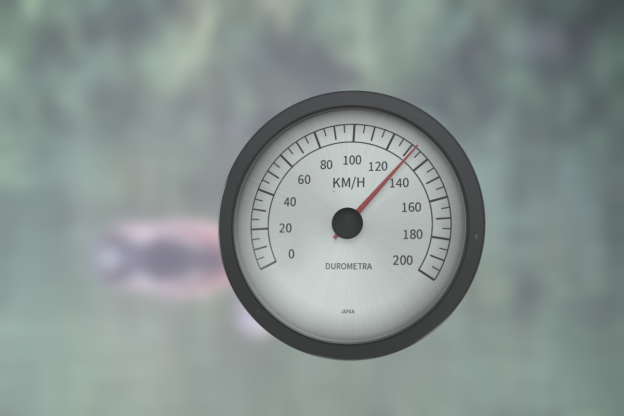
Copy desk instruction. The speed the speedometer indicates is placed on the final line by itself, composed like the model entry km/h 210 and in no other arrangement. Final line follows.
km/h 132.5
